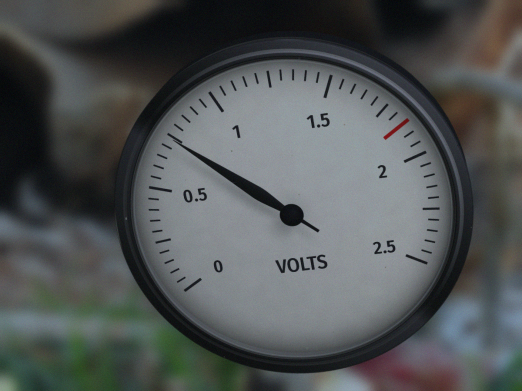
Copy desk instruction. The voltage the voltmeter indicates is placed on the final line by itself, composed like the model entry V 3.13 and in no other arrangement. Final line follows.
V 0.75
